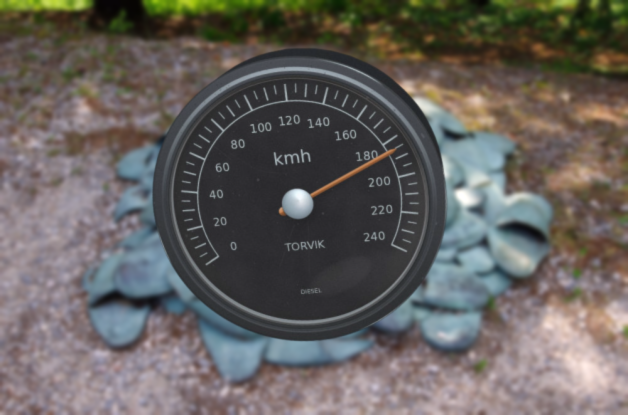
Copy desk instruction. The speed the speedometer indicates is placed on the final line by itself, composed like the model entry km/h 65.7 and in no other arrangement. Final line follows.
km/h 185
